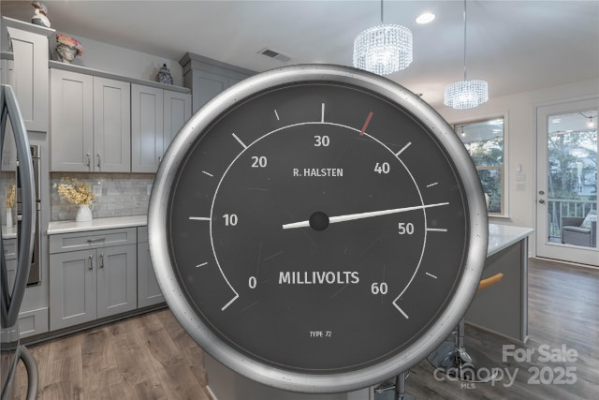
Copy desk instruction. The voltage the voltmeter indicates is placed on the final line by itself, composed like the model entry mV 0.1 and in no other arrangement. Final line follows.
mV 47.5
